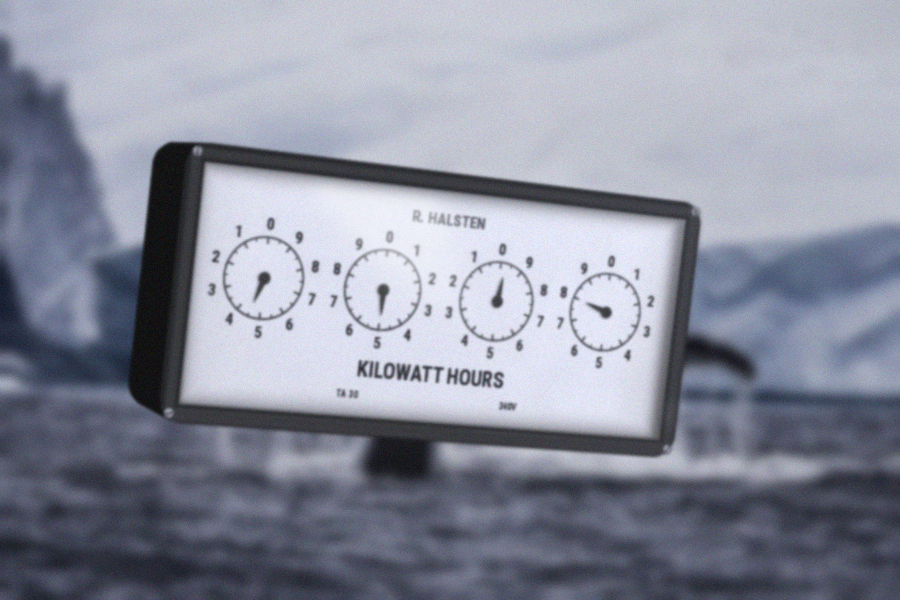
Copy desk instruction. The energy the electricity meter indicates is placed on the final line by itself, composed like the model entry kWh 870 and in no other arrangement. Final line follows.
kWh 4498
